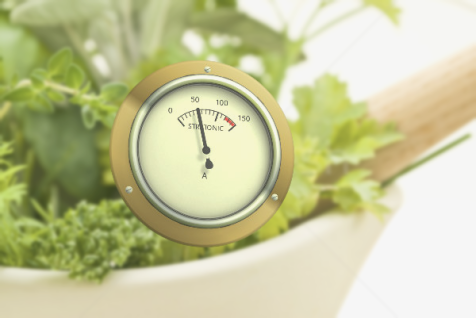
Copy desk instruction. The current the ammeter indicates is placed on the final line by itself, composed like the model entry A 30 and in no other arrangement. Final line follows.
A 50
